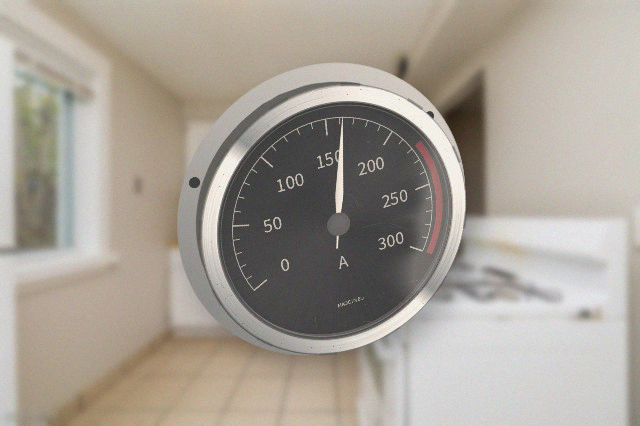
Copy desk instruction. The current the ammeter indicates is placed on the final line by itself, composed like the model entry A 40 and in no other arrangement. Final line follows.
A 160
